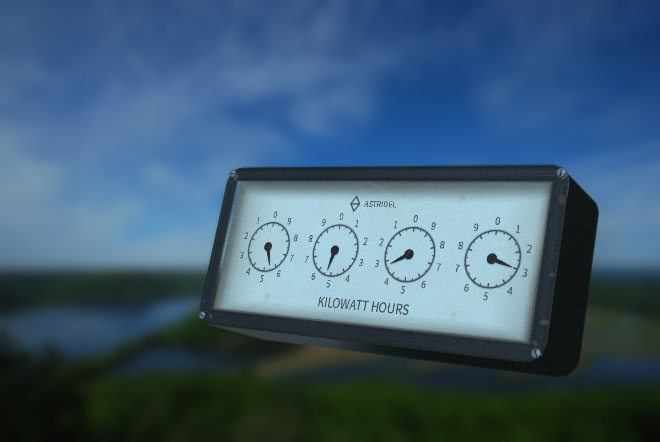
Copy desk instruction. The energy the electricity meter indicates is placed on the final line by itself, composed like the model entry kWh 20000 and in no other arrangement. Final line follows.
kWh 5533
